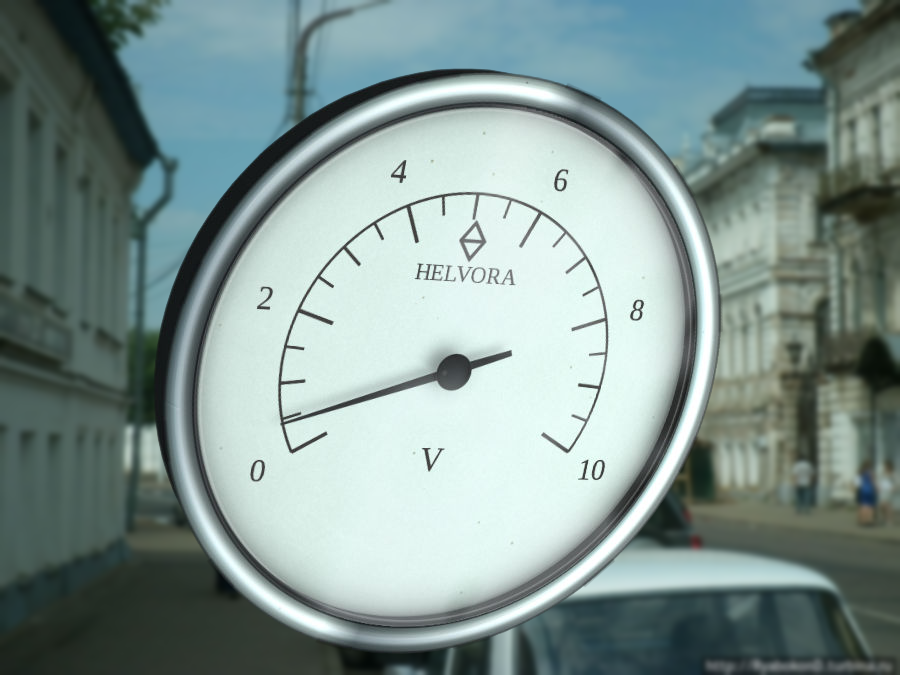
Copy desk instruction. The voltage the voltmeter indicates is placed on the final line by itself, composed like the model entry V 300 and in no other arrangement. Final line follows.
V 0.5
